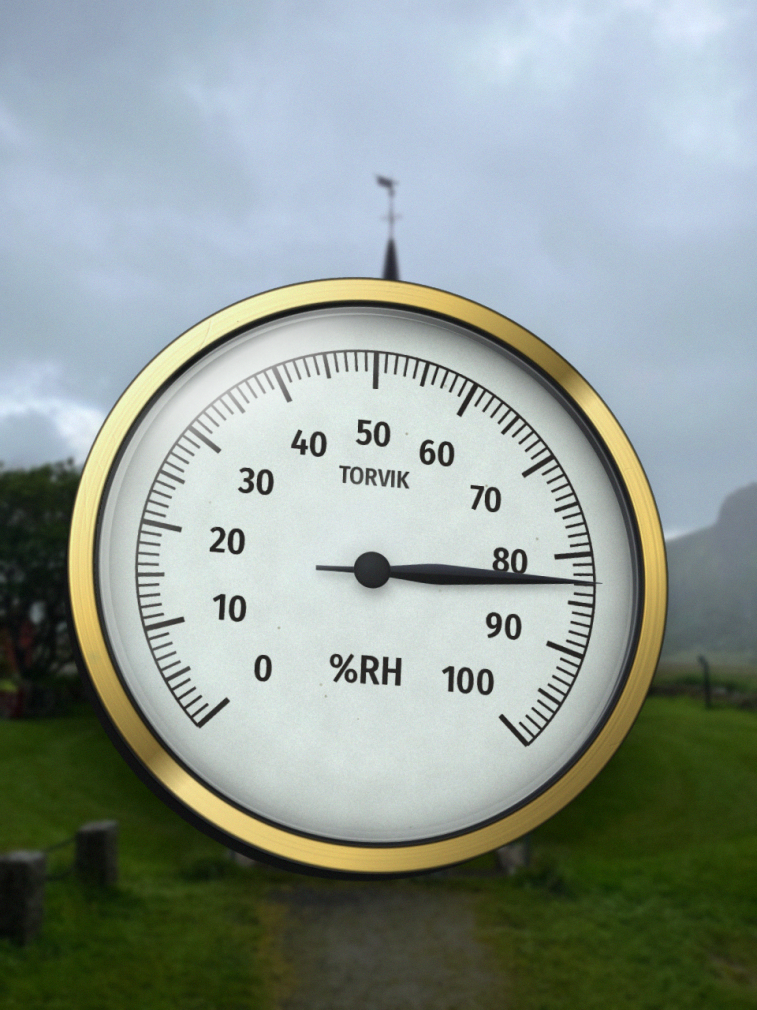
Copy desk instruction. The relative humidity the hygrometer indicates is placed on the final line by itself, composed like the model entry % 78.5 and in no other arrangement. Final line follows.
% 83
